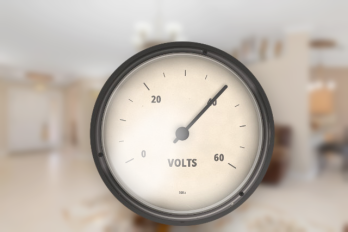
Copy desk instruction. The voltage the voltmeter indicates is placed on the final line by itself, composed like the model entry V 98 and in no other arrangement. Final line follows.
V 40
